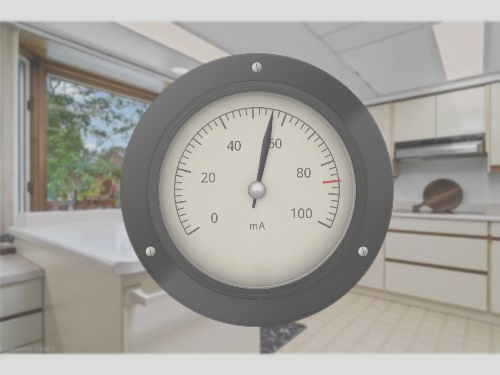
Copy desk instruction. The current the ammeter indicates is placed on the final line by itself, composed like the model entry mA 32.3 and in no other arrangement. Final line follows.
mA 56
